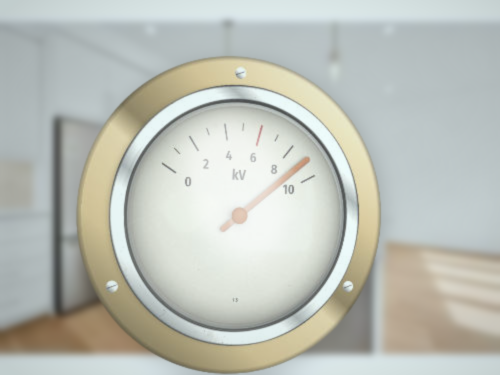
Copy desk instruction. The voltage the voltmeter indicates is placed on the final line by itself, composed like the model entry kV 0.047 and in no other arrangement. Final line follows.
kV 9
